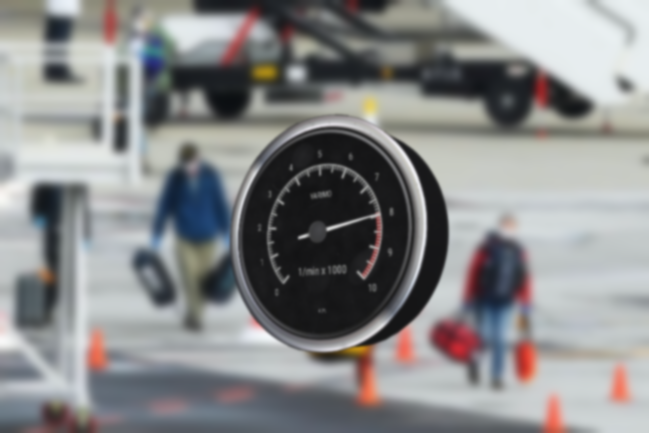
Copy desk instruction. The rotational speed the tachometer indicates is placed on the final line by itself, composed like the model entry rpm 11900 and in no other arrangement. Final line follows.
rpm 8000
